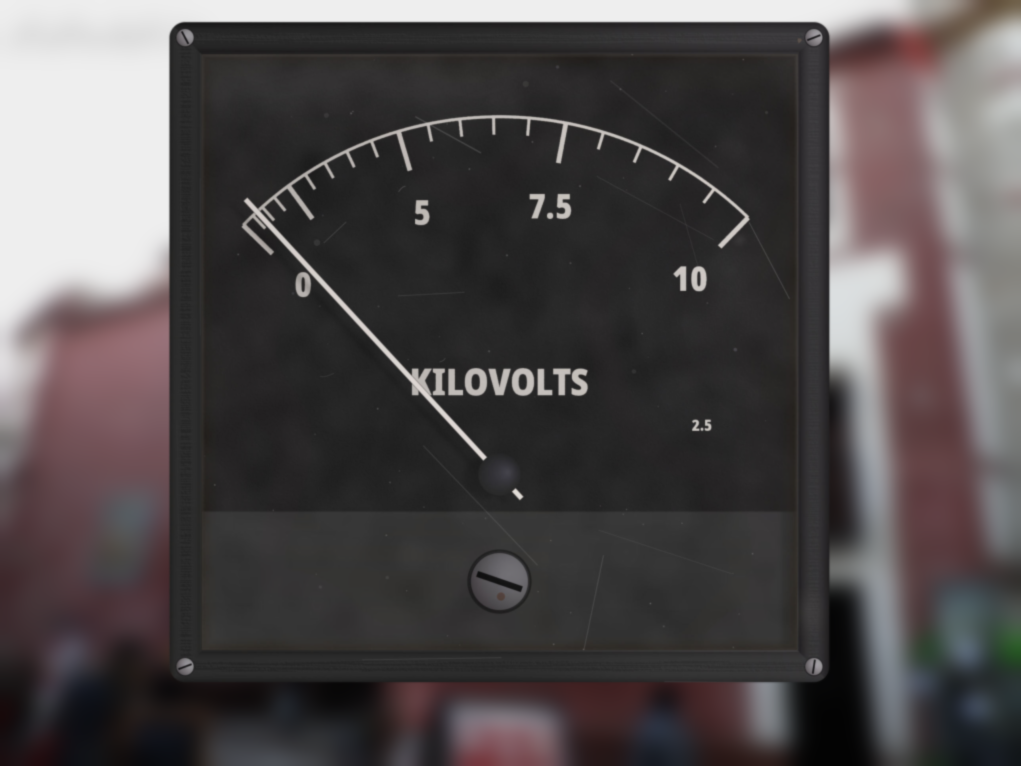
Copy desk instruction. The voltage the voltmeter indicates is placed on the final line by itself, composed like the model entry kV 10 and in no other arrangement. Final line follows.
kV 1.25
